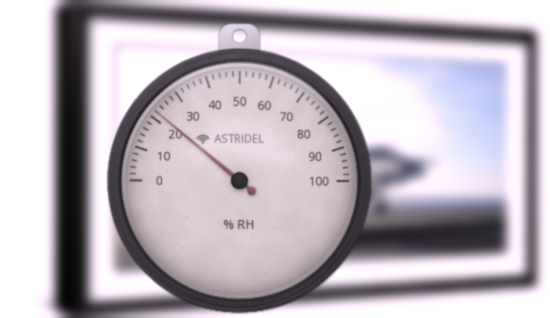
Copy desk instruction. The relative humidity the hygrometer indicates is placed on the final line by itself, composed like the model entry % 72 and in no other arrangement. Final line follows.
% 22
